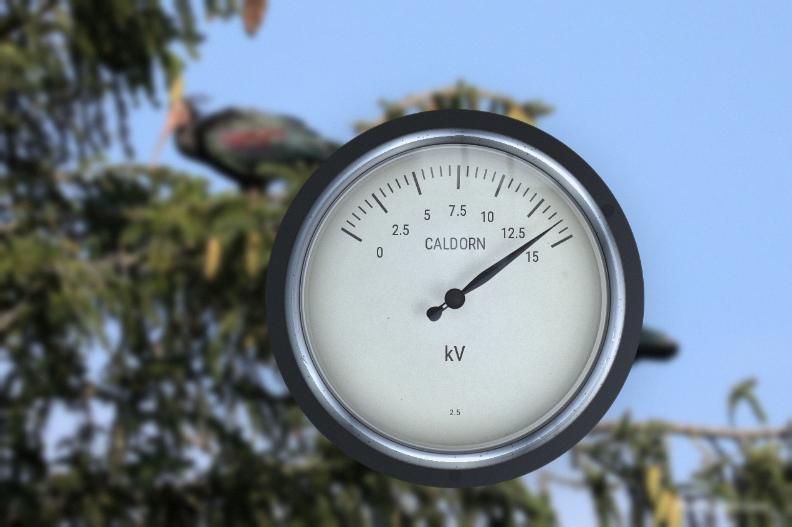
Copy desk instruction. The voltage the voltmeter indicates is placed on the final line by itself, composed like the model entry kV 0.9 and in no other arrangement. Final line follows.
kV 14
